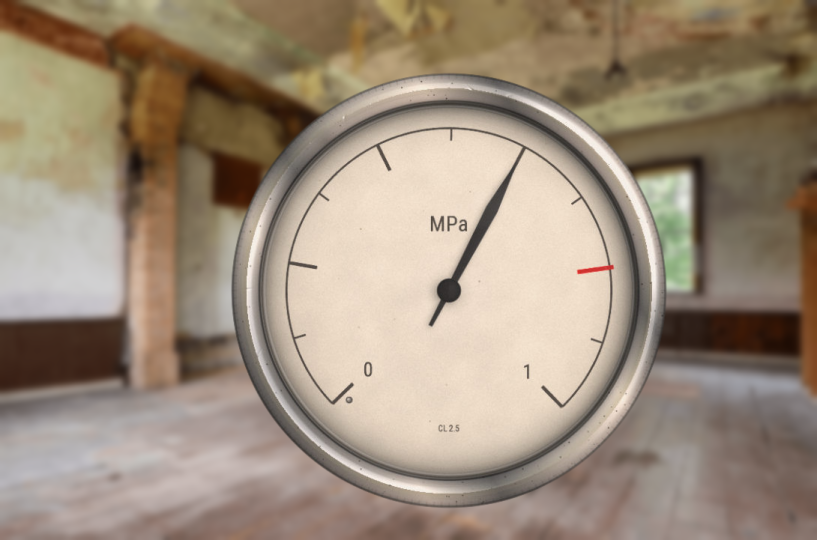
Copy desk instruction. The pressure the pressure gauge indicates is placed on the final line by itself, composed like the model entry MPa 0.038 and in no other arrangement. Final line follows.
MPa 0.6
